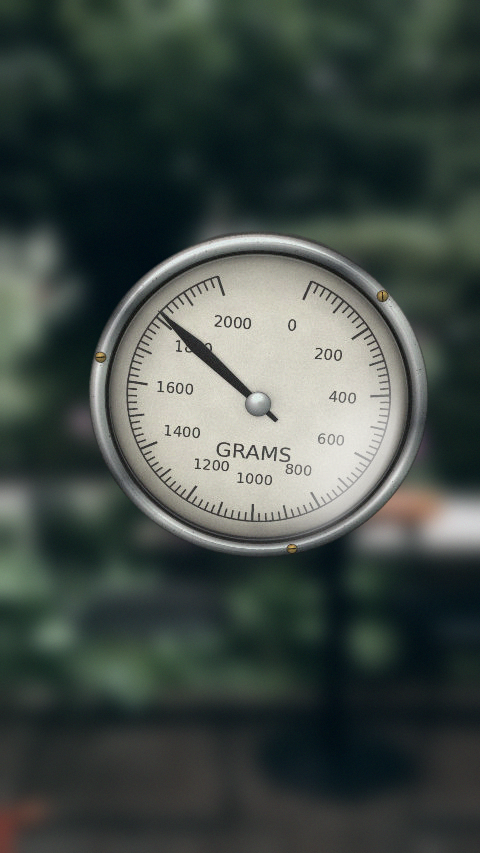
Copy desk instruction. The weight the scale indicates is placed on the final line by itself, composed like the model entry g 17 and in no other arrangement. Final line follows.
g 1820
